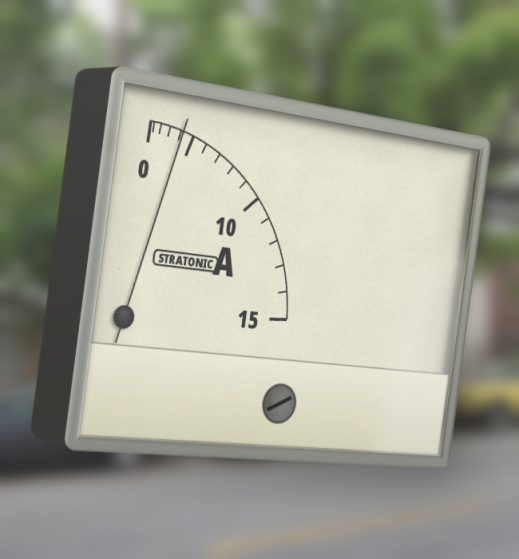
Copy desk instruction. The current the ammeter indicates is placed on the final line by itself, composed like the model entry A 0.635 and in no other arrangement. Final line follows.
A 4
